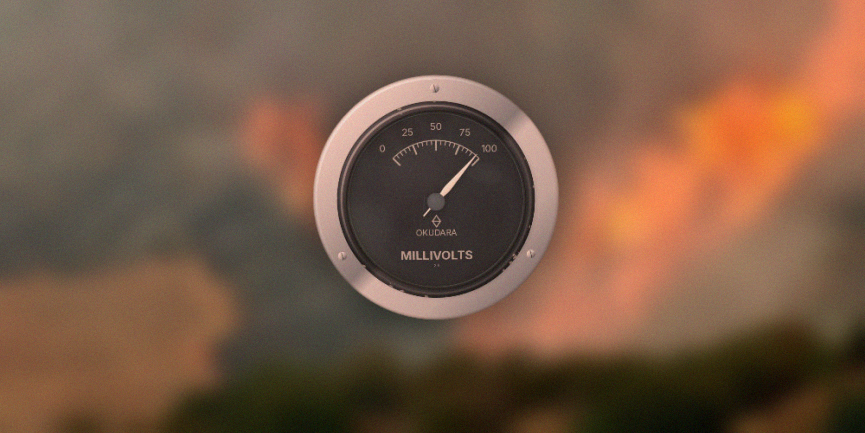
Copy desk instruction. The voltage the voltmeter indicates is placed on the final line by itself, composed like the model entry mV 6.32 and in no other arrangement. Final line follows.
mV 95
